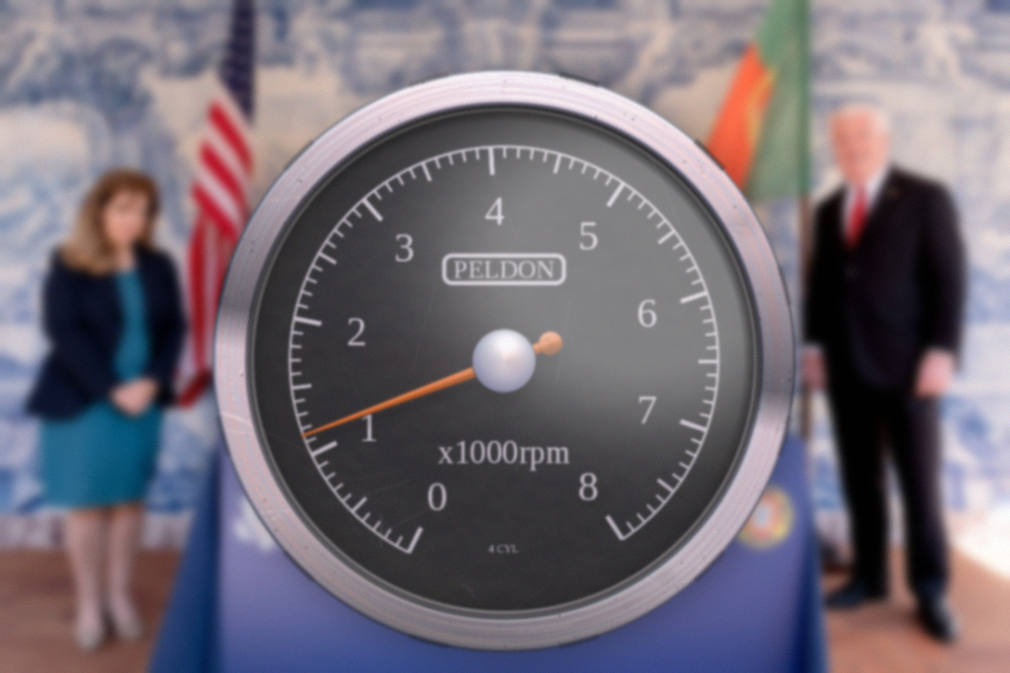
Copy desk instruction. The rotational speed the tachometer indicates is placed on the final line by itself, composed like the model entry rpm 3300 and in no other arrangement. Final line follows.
rpm 1150
